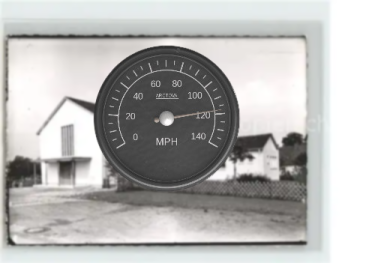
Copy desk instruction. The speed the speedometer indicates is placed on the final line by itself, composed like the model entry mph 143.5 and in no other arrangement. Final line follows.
mph 117.5
